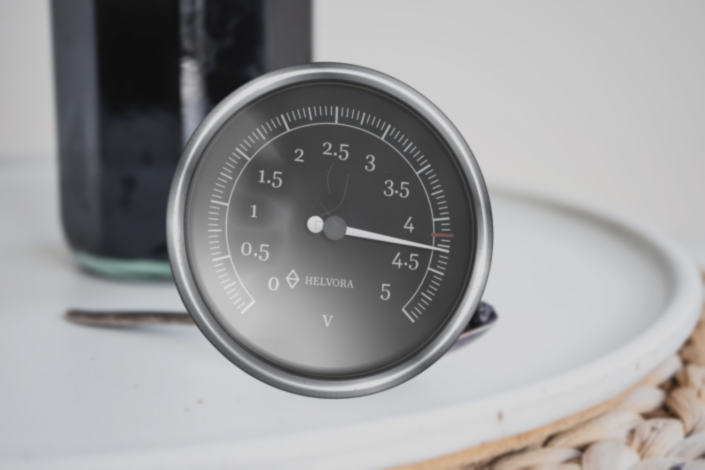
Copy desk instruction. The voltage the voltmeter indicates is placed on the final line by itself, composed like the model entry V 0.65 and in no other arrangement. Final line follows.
V 4.3
